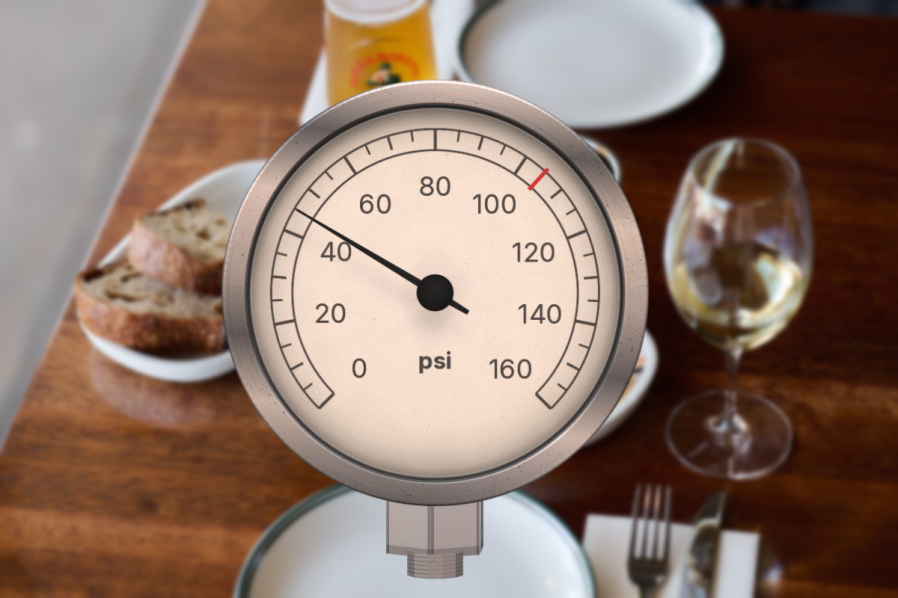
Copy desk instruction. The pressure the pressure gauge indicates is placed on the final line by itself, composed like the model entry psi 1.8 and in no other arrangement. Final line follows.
psi 45
